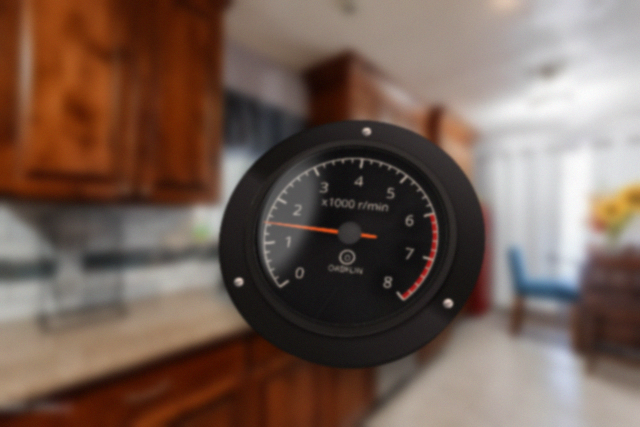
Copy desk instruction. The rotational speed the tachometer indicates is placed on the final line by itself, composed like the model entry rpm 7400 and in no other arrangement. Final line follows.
rpm 1400
